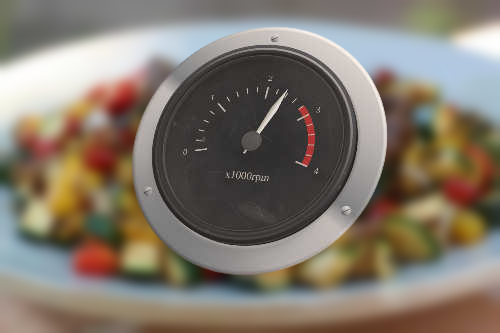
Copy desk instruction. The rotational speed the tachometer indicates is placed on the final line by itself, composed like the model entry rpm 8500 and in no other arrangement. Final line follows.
rpm 2400
